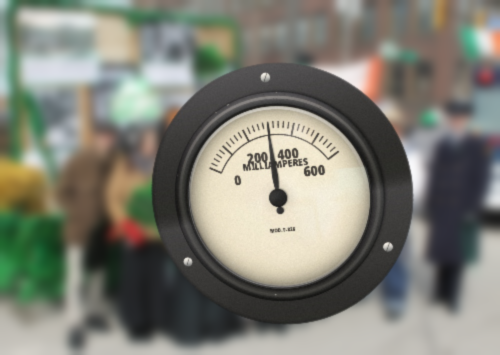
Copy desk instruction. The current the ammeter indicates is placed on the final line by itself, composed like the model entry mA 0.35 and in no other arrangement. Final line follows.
mA 300
